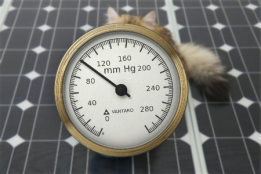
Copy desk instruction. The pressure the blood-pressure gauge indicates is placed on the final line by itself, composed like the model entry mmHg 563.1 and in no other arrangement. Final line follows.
mmHg 100
